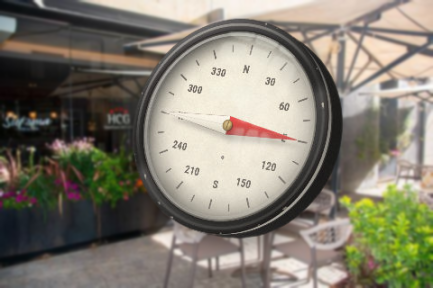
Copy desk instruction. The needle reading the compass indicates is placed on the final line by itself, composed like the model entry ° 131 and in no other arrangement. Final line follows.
° 90
